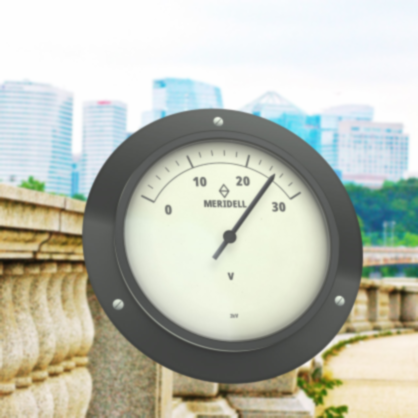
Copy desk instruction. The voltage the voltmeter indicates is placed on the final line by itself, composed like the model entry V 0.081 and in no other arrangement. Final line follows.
V 25
